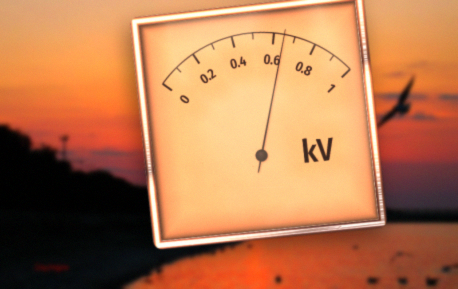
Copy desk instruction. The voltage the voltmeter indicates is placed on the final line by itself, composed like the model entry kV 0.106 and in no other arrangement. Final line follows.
kV 0.65
